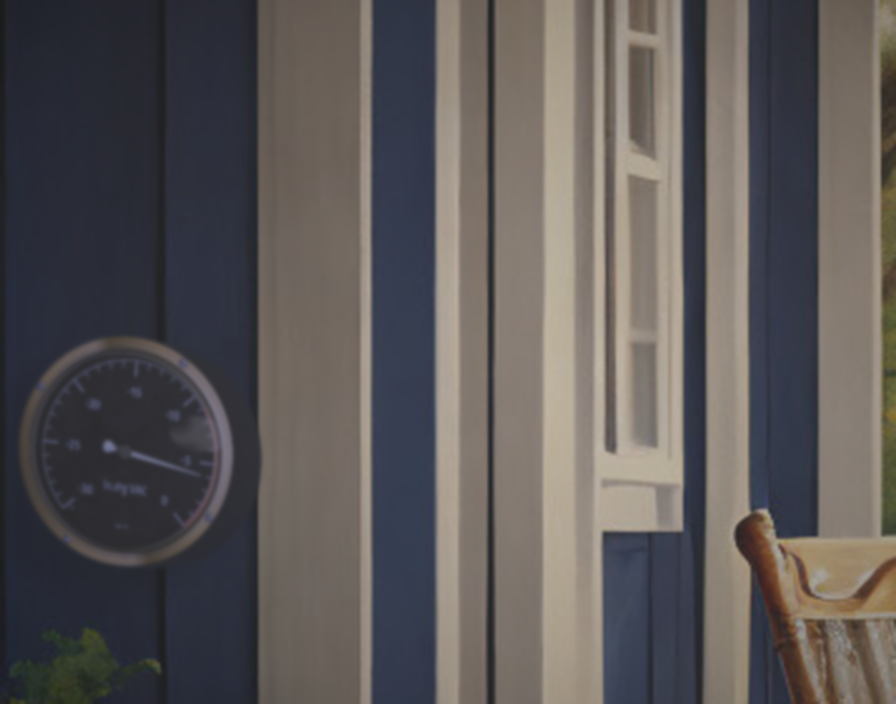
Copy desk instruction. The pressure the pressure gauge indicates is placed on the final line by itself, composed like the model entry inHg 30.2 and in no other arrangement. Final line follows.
inHg -4
